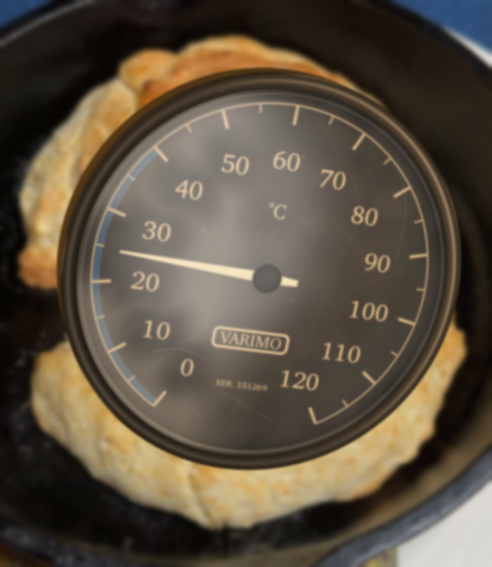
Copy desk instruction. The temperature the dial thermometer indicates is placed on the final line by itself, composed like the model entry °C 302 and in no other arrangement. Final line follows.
°C 25
